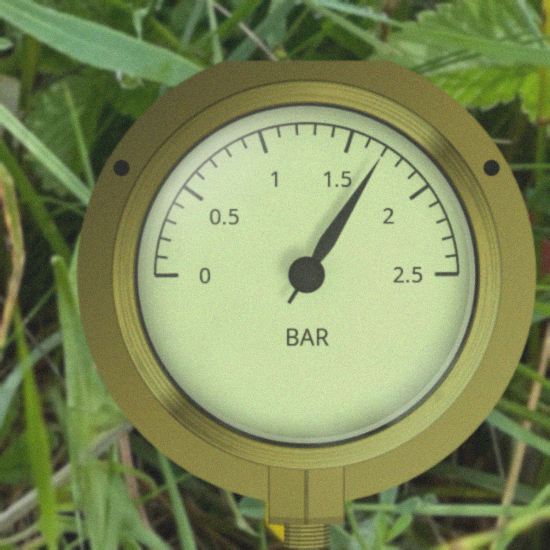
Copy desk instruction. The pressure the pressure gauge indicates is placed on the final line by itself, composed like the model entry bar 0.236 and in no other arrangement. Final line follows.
bar 1.7
